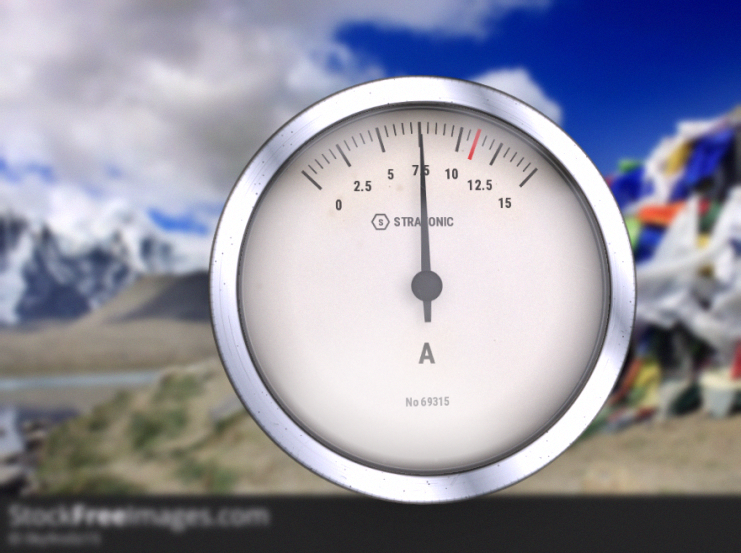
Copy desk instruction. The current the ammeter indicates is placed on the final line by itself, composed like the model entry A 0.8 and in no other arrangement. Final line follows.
A 7.5
